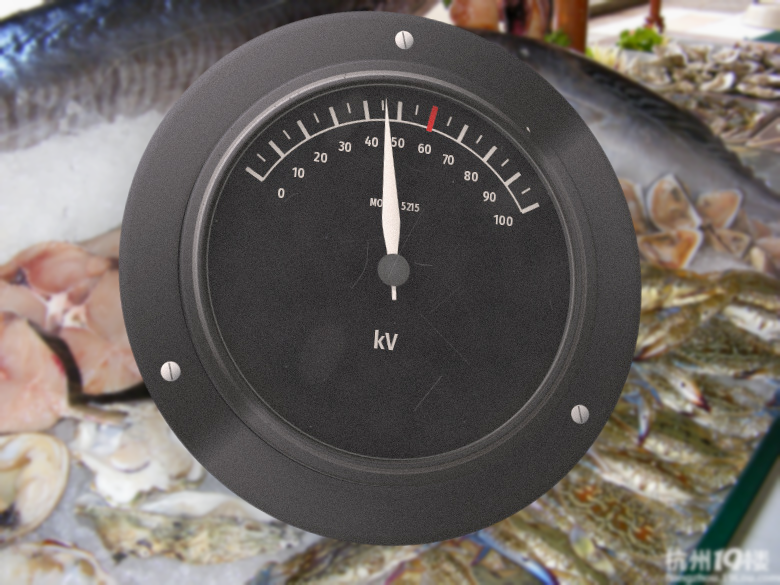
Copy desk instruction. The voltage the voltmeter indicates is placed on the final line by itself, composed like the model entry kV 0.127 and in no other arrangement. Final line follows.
kV 45
